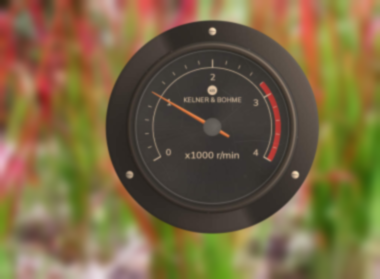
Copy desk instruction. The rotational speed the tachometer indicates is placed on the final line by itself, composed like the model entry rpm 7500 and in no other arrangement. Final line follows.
rpm 1000
